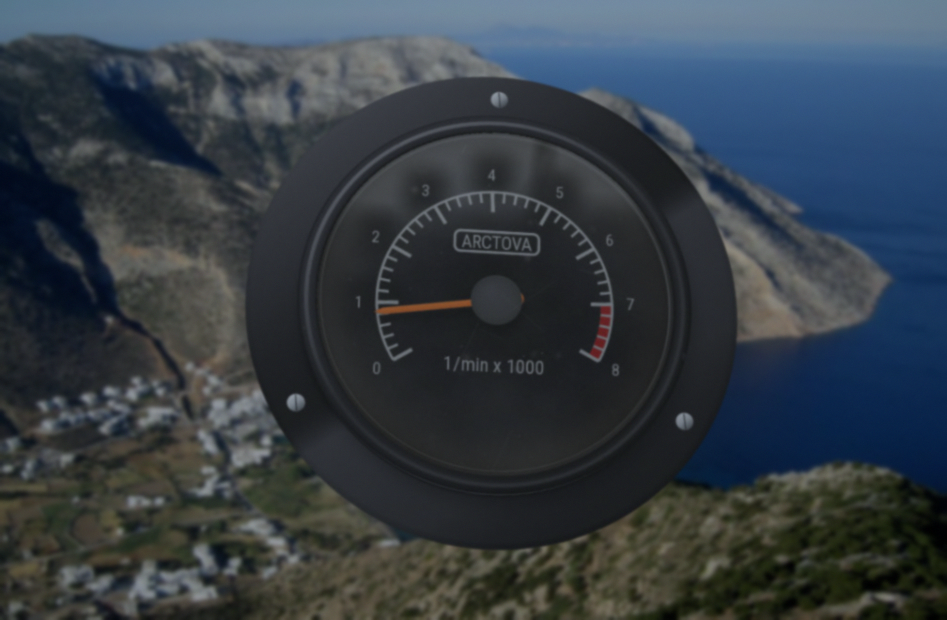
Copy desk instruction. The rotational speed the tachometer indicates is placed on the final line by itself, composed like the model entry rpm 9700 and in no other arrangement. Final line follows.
rpm 800
